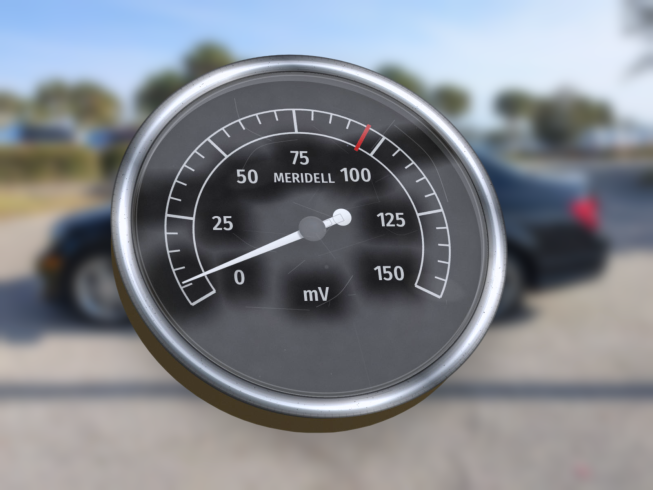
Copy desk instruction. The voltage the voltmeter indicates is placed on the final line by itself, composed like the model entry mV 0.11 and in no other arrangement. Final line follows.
mV 5
